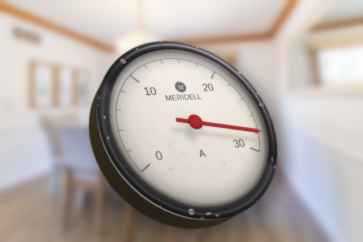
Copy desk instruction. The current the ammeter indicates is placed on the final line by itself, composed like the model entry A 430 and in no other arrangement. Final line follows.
A 28
